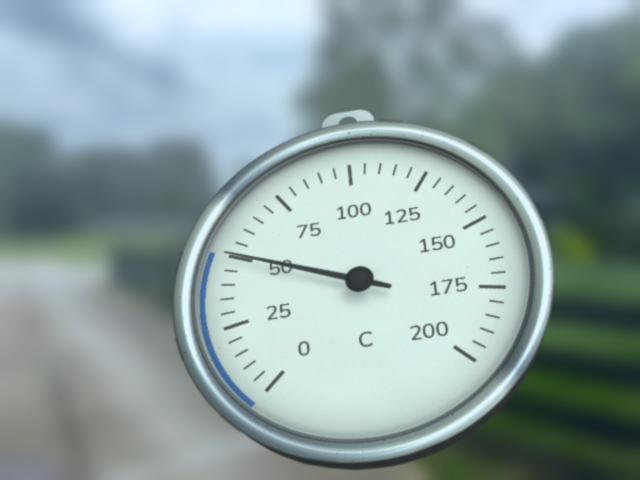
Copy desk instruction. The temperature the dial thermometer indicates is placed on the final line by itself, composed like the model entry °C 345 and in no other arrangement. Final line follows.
°C 50
